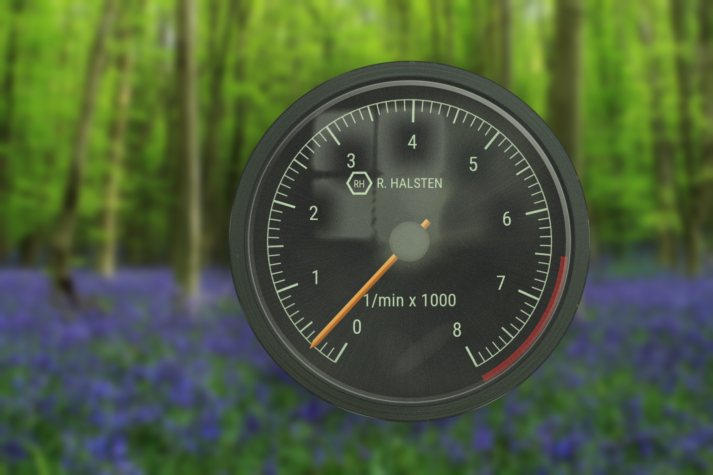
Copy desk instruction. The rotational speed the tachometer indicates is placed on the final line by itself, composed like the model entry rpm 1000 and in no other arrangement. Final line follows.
rpm 300
